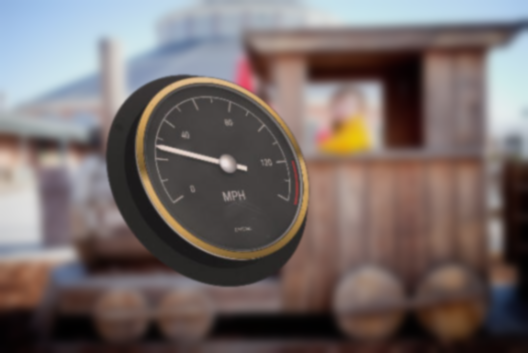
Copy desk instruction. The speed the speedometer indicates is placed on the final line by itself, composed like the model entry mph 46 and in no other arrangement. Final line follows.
mph 25
